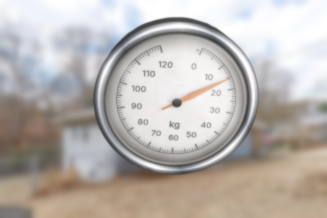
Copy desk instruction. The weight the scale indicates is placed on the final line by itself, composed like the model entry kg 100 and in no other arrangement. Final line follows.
kg 15
